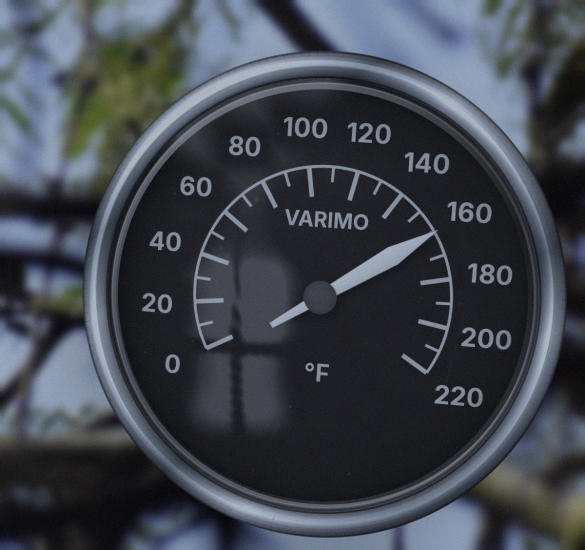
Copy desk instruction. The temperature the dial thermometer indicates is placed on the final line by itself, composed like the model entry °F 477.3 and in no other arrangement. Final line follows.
°F 160
